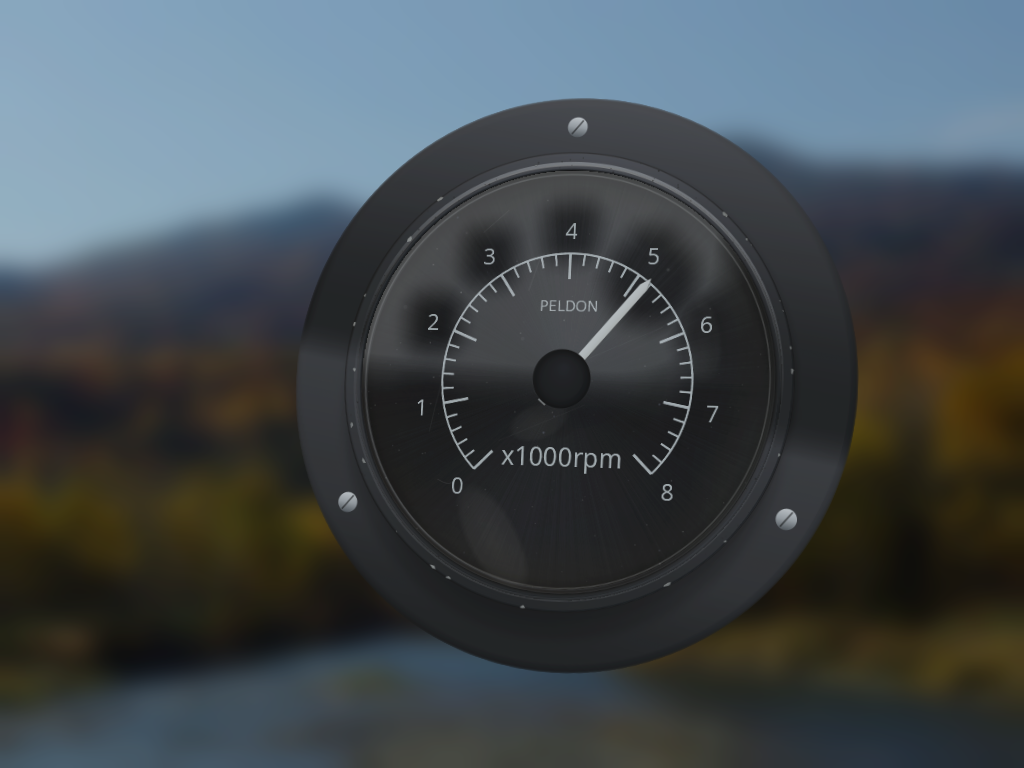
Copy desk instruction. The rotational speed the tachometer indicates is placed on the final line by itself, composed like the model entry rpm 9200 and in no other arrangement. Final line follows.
rpm 5200
